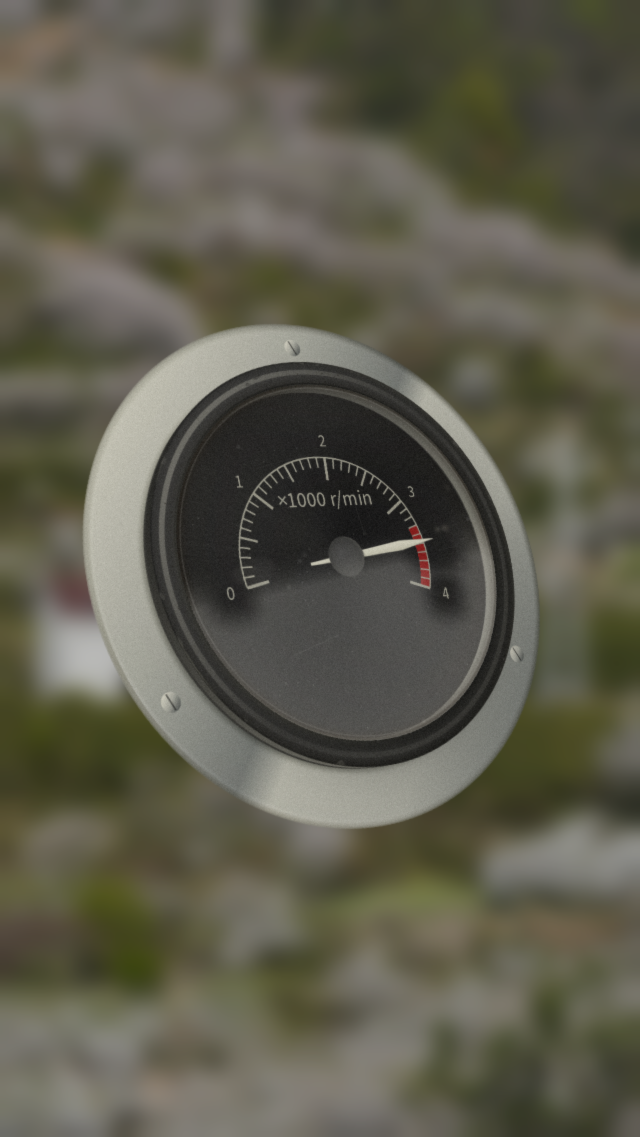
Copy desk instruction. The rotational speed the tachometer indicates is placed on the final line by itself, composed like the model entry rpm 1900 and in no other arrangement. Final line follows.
rpm 3500
